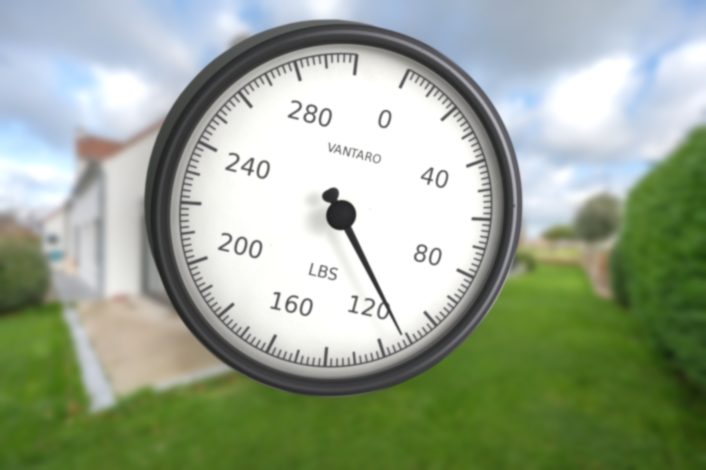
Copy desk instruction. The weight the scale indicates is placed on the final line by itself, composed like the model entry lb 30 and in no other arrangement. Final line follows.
lb 112
